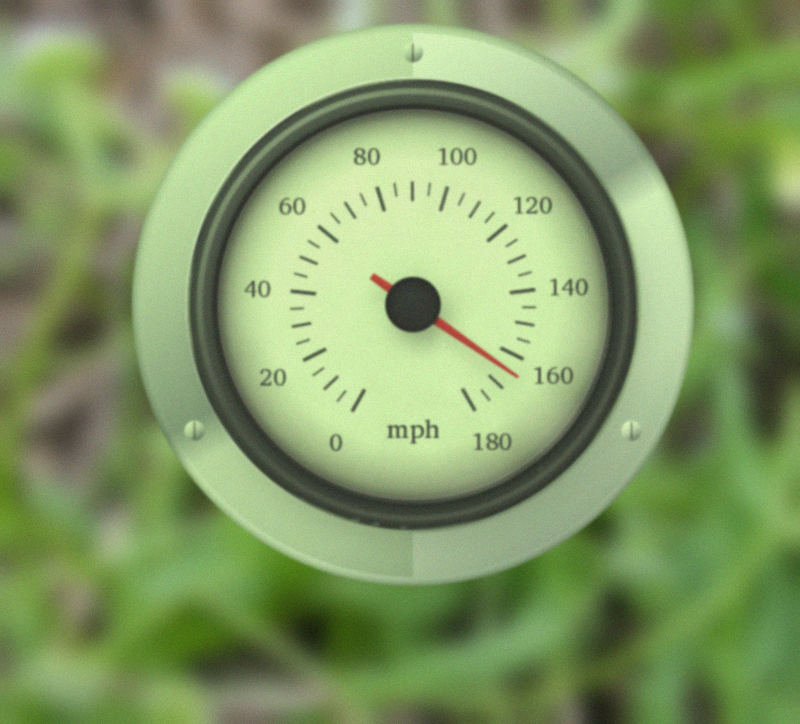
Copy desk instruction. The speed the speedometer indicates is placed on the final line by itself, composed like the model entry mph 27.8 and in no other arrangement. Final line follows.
mph 165
